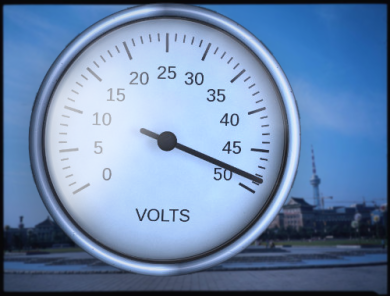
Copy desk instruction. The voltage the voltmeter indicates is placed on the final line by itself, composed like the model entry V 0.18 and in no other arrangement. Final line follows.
V 48.5
